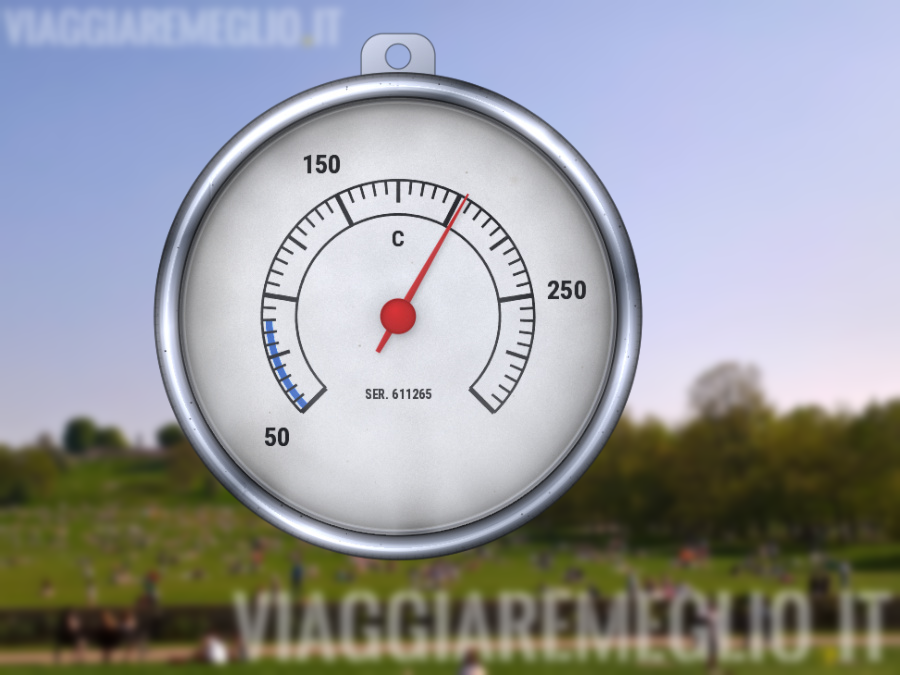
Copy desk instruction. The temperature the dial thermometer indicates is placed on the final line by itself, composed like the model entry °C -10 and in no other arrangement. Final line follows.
°C 202.5
